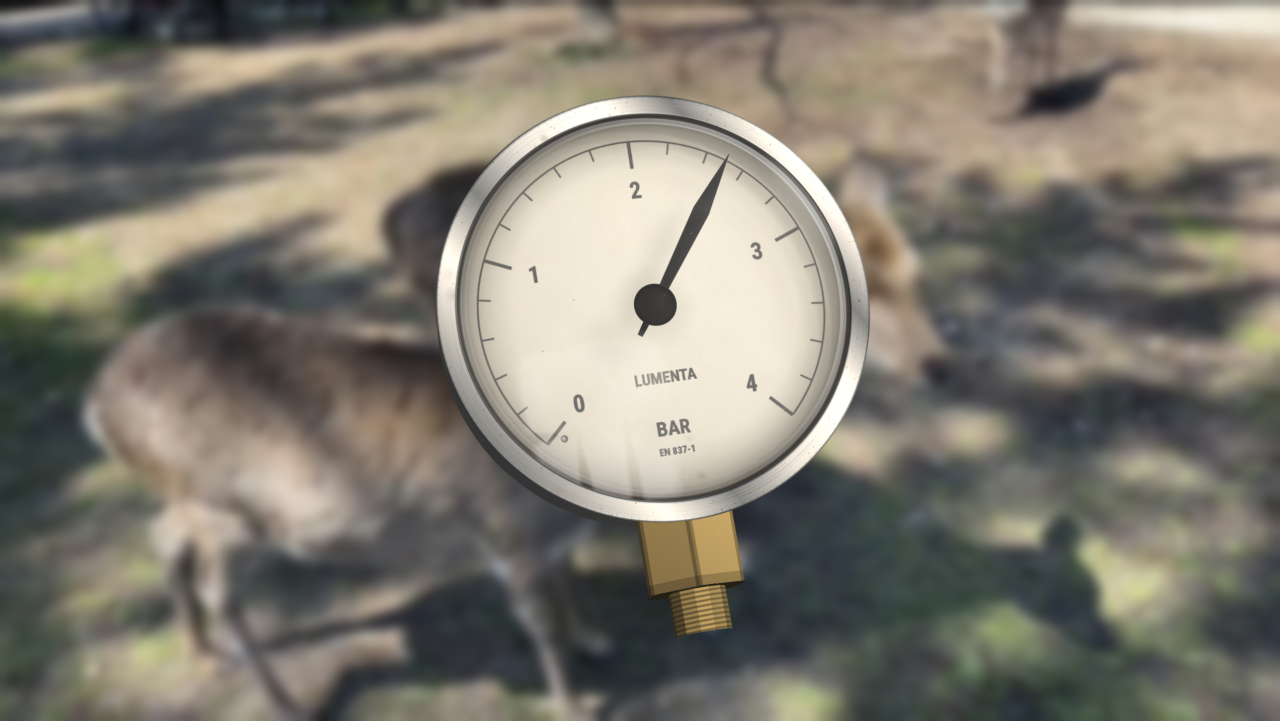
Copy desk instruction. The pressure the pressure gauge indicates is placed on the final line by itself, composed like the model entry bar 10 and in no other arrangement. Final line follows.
bar 2.5
